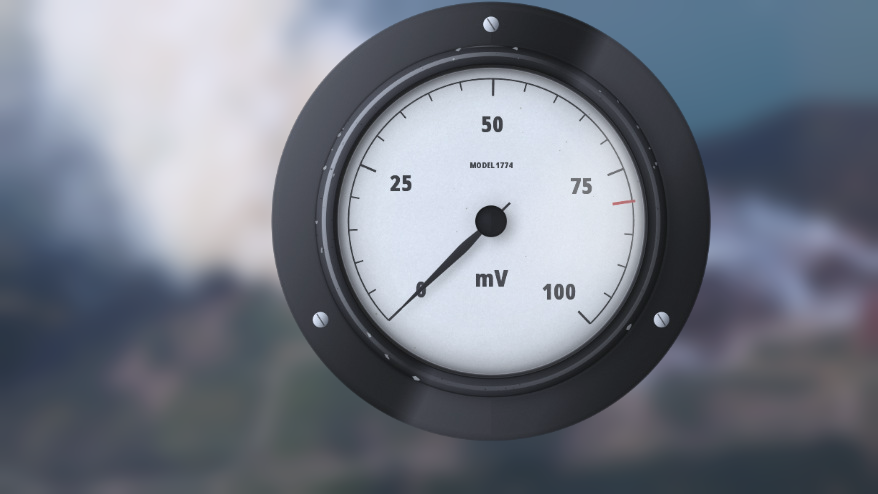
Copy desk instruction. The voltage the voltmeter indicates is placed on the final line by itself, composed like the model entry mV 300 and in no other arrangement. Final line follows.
mV 0
